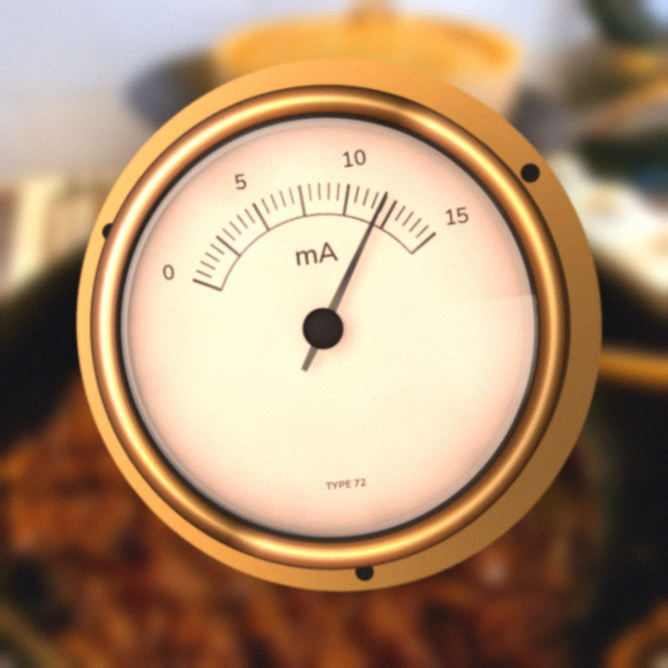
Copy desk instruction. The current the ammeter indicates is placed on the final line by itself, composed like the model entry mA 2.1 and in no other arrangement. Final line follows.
mA 12
